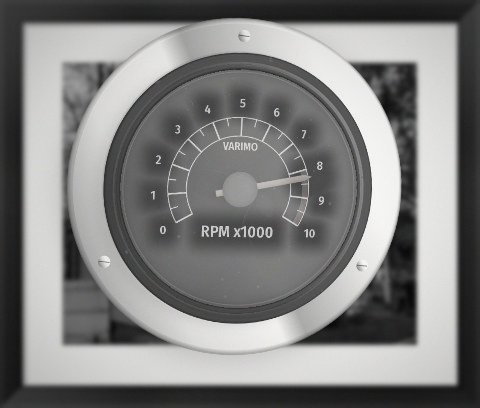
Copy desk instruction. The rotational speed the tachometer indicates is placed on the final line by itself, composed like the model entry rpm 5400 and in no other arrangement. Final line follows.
rpm 8250
